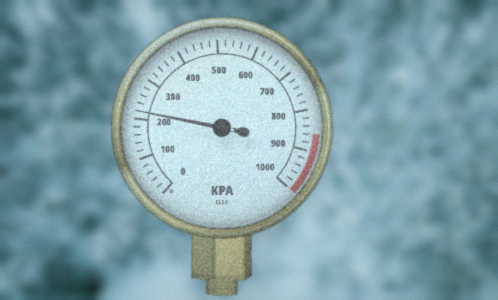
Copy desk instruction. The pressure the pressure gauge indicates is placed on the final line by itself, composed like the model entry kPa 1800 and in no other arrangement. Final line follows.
kPa 220
